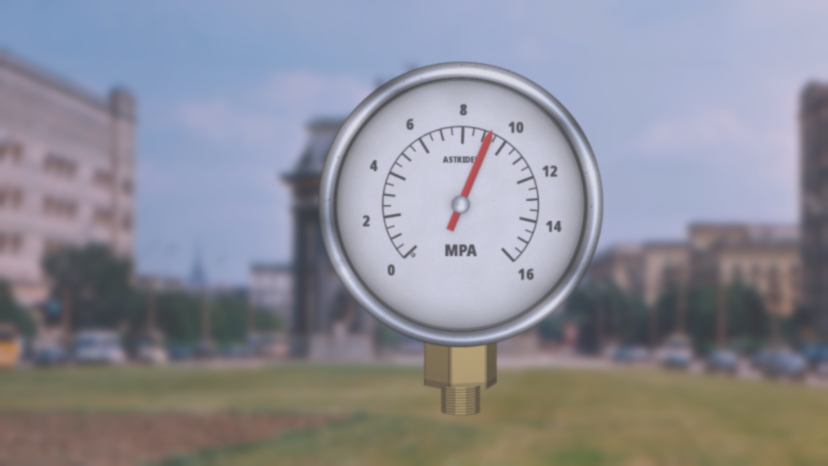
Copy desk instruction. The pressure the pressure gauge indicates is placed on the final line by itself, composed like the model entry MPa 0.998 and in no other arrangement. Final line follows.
MPa 9.25
